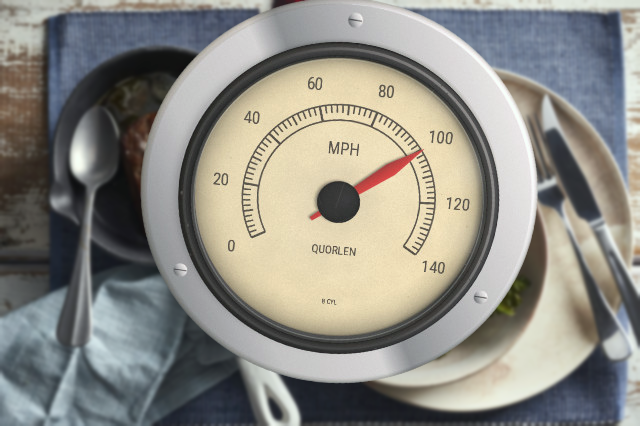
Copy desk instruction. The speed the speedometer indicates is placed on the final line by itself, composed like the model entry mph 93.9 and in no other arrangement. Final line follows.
mph 100
